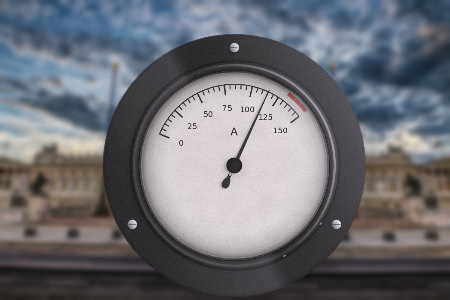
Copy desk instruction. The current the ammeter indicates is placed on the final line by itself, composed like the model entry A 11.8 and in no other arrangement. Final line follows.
A 115
